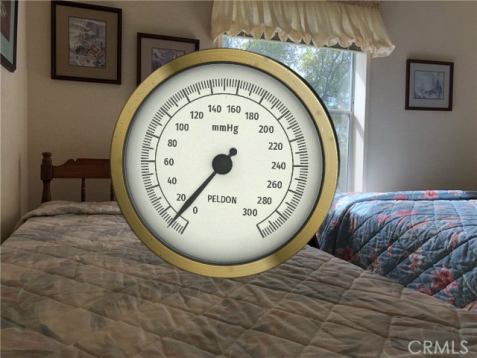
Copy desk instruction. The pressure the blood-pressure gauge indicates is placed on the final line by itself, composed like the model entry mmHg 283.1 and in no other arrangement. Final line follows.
mmHg 10
